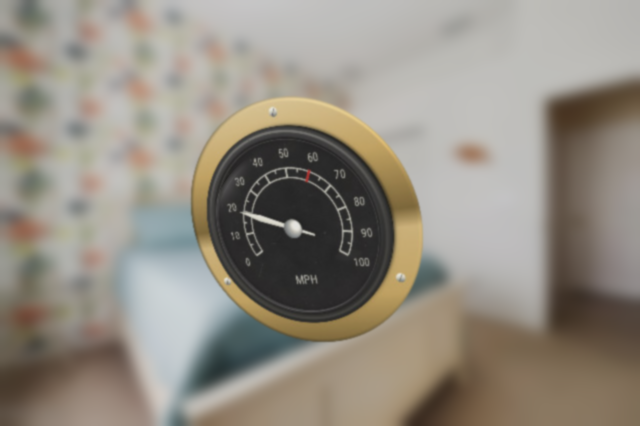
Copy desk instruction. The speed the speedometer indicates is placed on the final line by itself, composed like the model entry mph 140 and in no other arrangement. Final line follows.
mph 20
